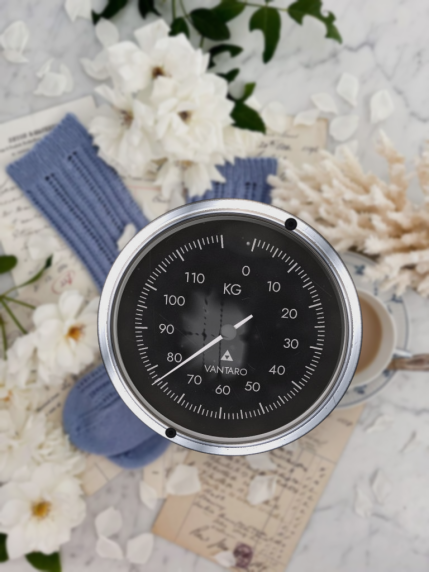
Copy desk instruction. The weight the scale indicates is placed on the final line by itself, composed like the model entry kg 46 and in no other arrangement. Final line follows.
kg 77
